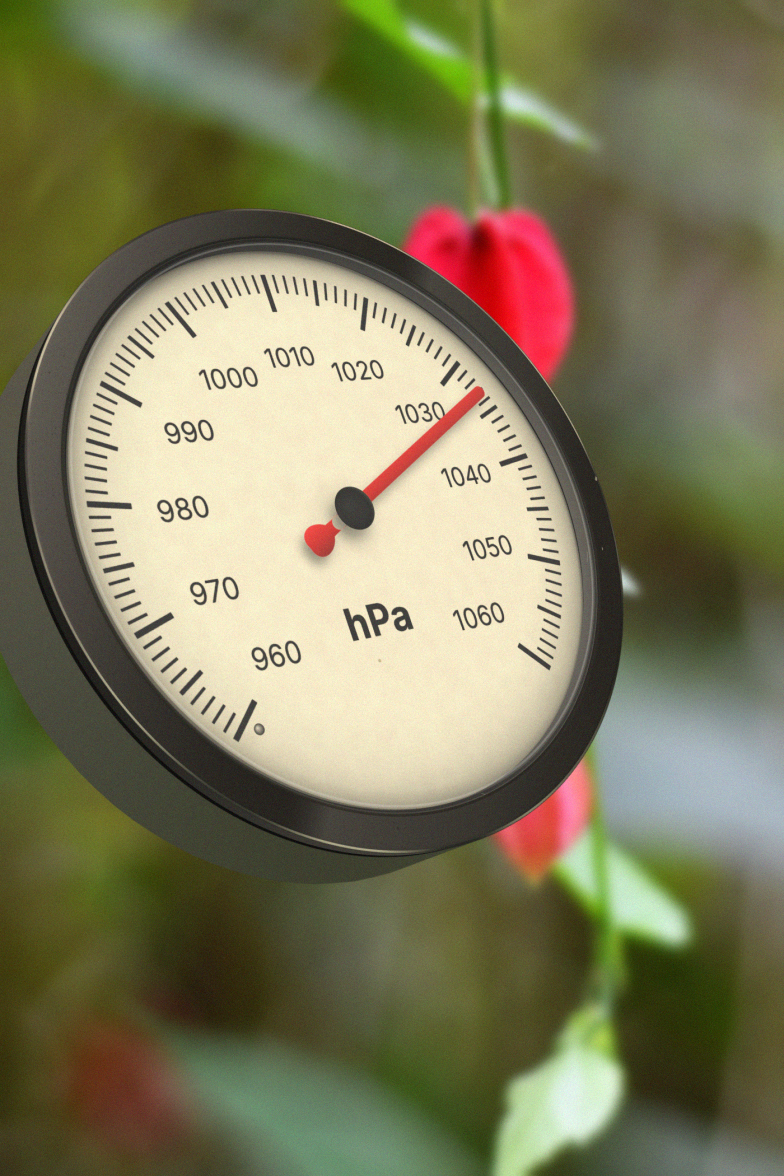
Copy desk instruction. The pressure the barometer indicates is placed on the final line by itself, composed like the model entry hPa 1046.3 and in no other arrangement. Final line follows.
hPa 1033
